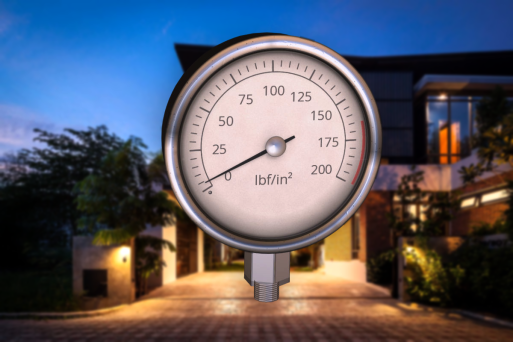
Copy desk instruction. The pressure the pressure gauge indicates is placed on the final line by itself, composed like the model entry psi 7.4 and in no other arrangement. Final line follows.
psi 5
